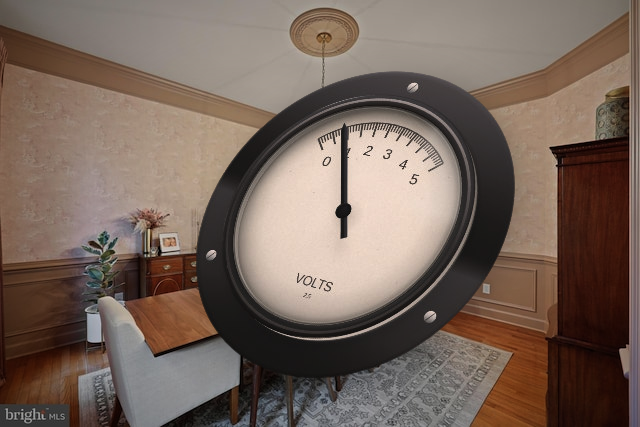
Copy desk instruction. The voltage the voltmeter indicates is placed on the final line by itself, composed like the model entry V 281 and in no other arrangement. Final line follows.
V 1
